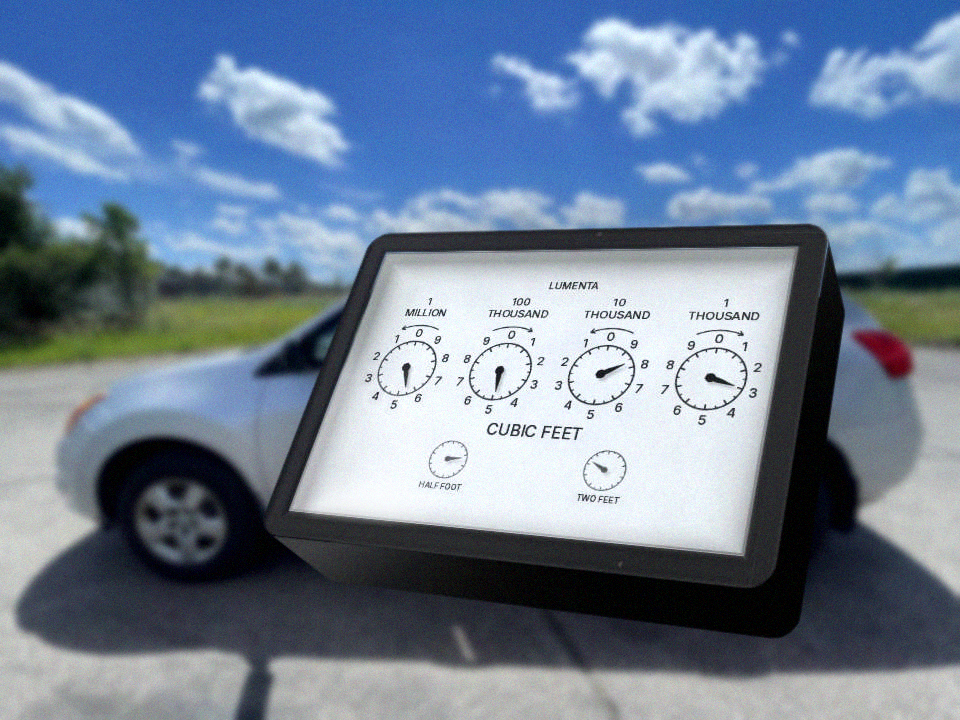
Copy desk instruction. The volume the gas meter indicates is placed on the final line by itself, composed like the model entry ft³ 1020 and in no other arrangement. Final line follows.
ft³ 548300
